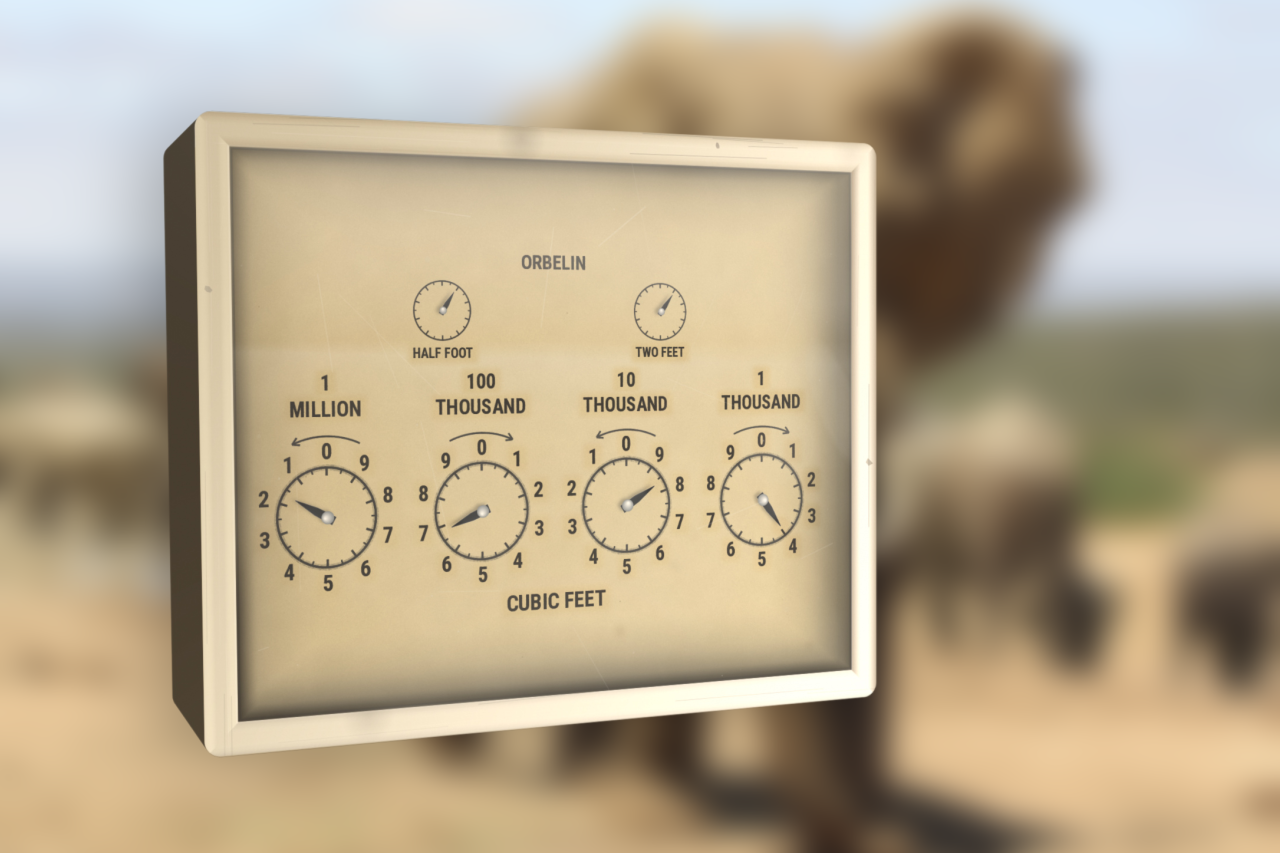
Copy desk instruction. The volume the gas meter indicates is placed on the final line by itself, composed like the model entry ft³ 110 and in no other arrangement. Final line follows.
ft³ 168400
